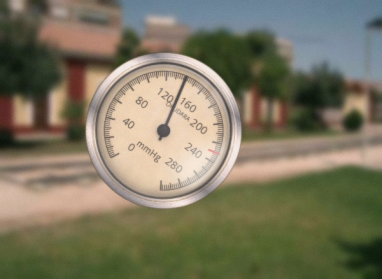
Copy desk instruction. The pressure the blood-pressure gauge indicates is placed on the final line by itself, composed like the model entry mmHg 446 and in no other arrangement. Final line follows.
mmHg 140
